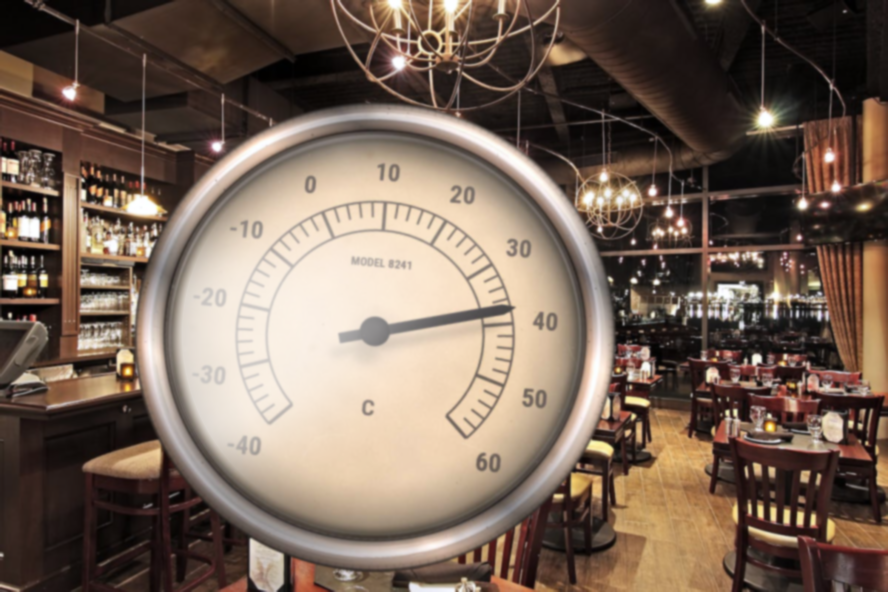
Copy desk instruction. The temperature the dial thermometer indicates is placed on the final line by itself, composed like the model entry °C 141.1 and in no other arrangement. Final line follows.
°C 38
